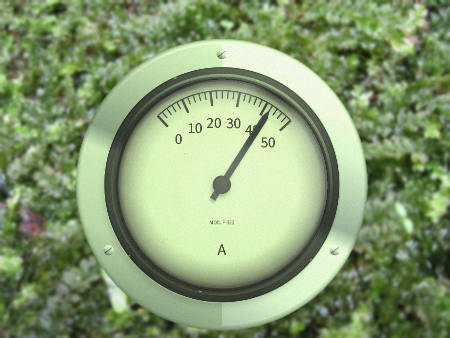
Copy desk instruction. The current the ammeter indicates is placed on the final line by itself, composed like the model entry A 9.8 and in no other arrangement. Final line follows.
A 42
